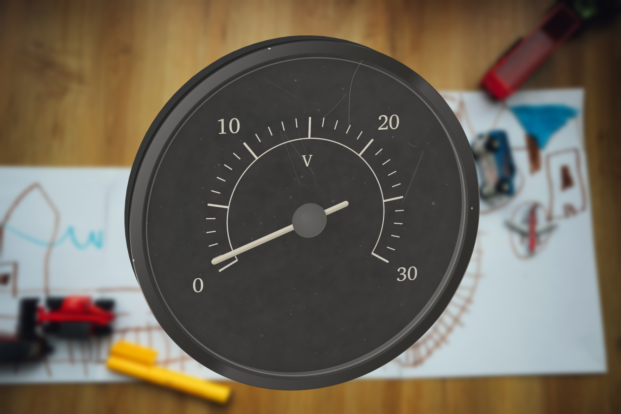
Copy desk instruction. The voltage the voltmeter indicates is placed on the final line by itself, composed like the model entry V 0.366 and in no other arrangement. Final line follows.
V 1
